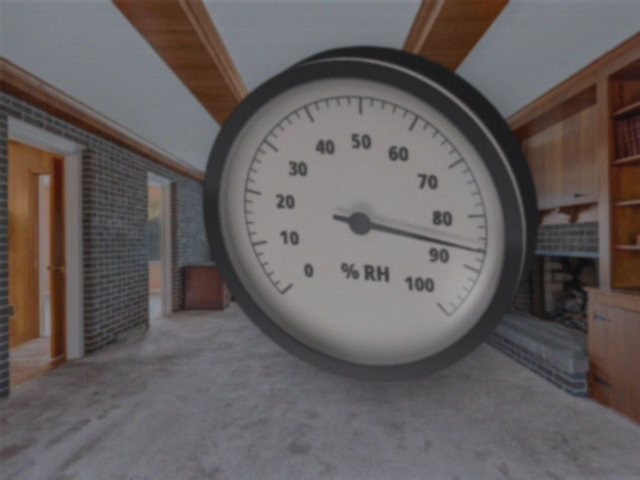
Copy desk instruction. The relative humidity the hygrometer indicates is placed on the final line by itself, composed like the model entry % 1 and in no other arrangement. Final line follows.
% 86
